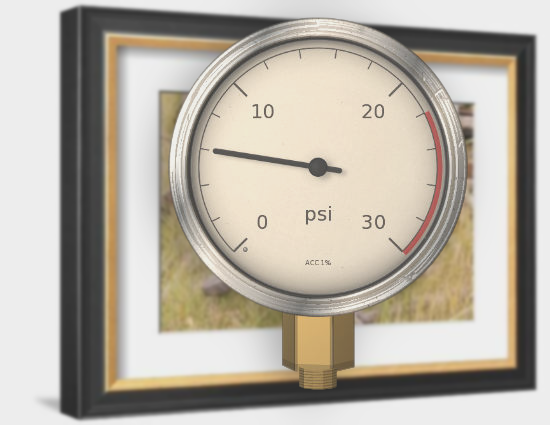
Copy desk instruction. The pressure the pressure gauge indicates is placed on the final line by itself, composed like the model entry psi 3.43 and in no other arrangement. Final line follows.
psi 6
